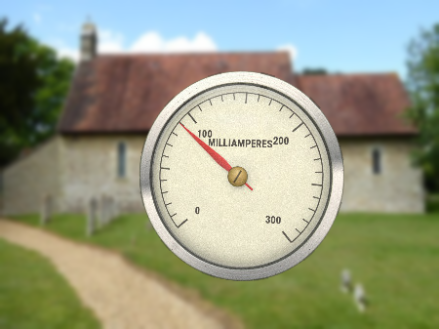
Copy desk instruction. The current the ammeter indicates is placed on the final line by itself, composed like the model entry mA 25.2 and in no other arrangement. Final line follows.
mA 90
